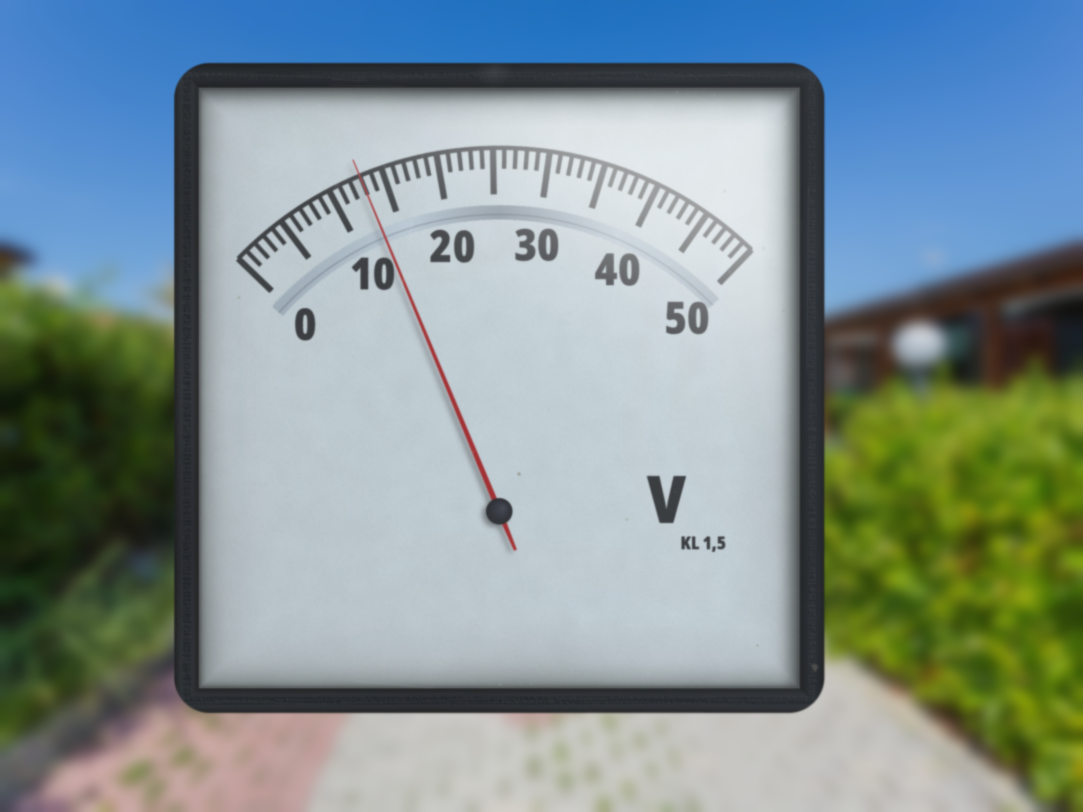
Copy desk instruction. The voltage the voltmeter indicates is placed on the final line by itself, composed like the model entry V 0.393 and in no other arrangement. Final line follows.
V 13
